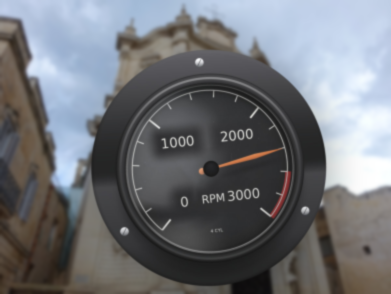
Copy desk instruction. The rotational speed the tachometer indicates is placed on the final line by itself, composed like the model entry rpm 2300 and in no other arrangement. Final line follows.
rpm 2400
